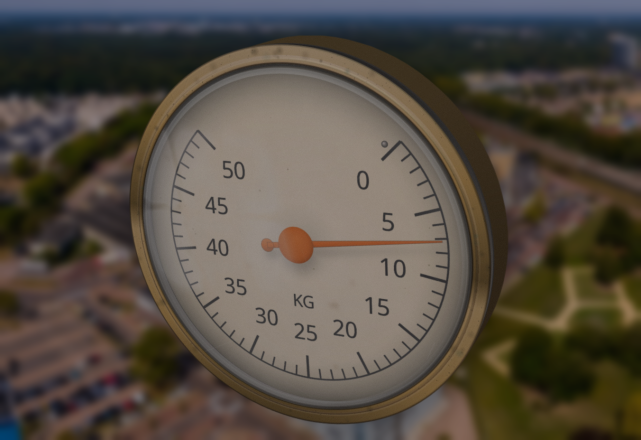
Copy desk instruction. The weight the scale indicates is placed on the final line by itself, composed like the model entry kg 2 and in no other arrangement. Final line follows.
kg 7
